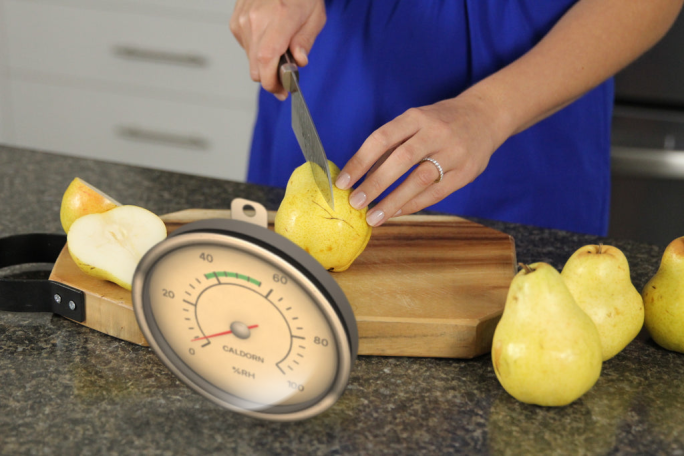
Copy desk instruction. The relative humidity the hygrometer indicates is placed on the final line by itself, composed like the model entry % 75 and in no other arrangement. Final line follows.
% 4
